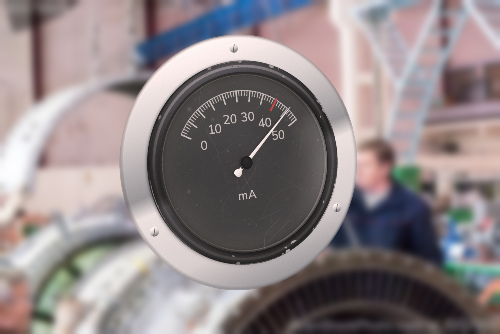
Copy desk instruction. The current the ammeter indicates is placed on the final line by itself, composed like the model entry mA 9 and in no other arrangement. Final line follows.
mA 45
